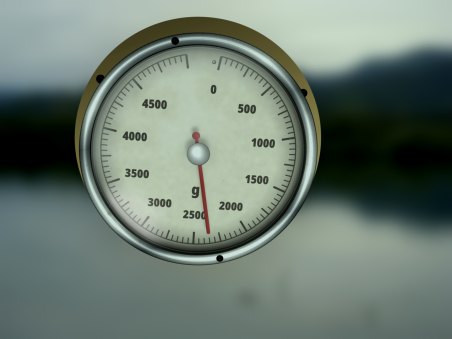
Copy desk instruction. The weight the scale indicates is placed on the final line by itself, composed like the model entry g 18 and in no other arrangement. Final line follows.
g 2350
